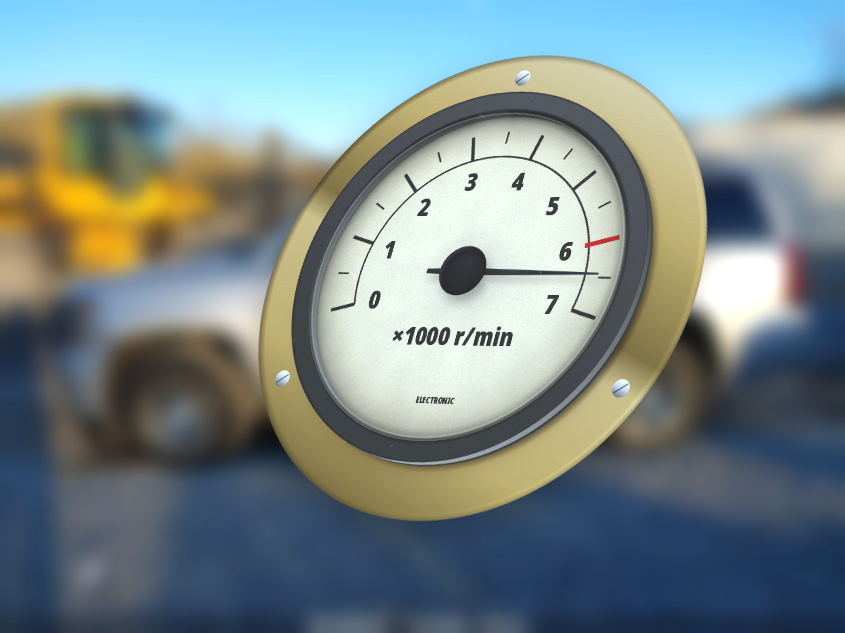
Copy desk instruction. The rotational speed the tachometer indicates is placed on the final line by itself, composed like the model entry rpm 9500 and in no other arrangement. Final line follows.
rpm 6500
